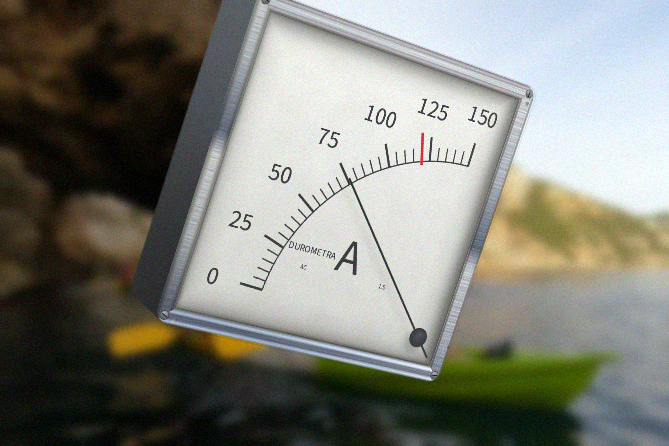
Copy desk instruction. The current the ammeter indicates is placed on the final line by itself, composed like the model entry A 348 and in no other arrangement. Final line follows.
A 75
